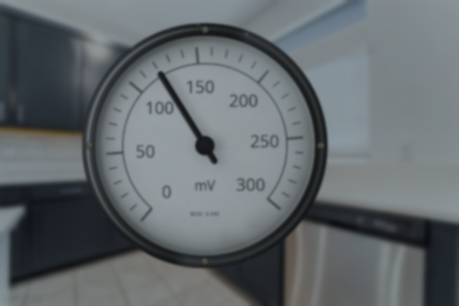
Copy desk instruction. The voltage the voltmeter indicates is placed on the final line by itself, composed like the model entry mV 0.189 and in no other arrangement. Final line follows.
mV 120
